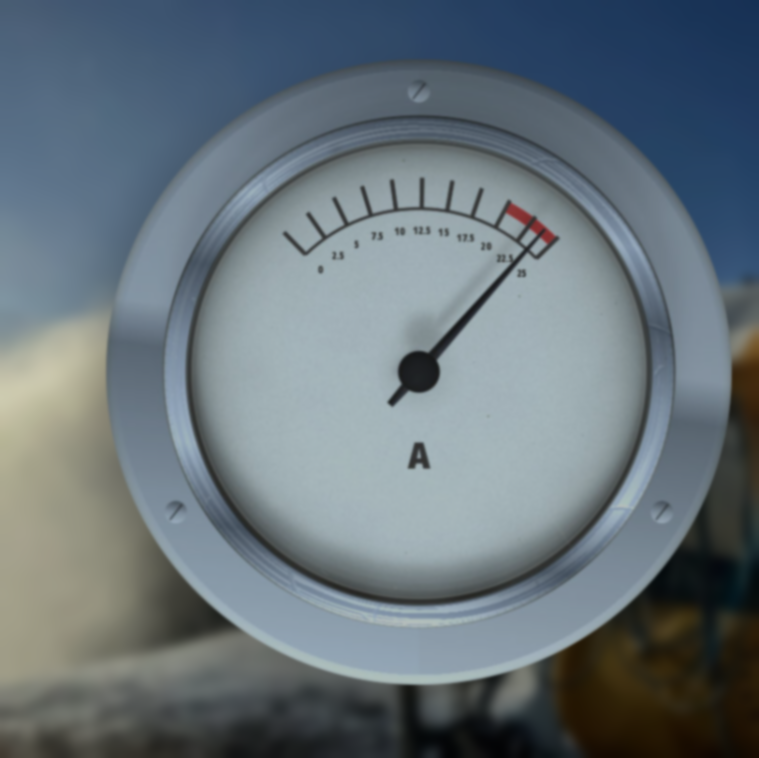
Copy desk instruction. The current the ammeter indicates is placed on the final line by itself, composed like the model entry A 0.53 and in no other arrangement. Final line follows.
A 23.75
